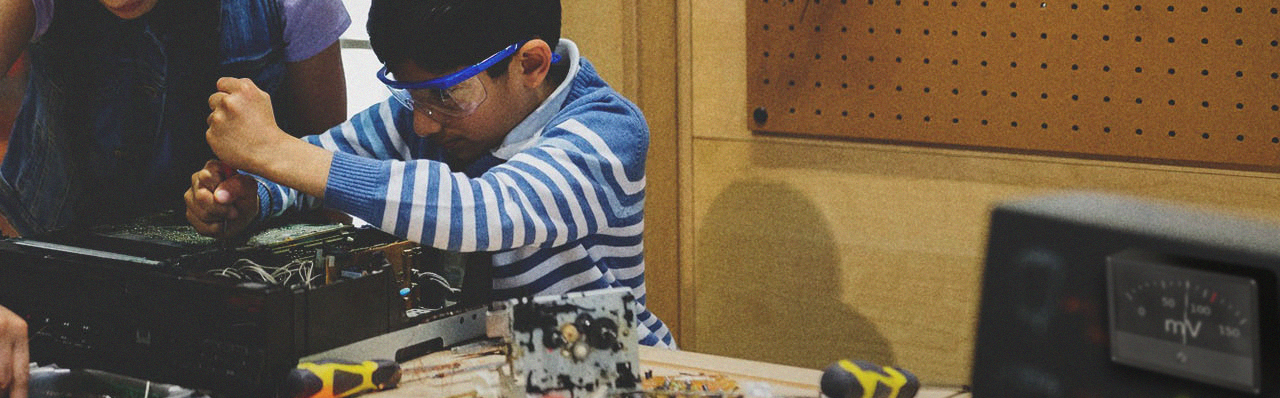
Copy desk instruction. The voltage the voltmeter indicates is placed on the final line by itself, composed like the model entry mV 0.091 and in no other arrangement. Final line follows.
mV 80
